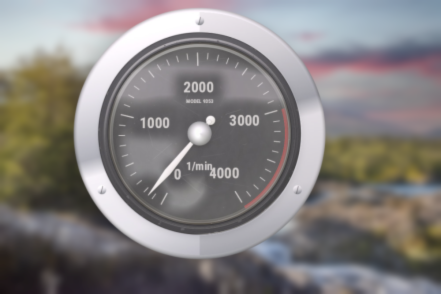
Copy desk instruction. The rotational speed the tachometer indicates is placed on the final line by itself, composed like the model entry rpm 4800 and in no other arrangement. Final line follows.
rpm 150
